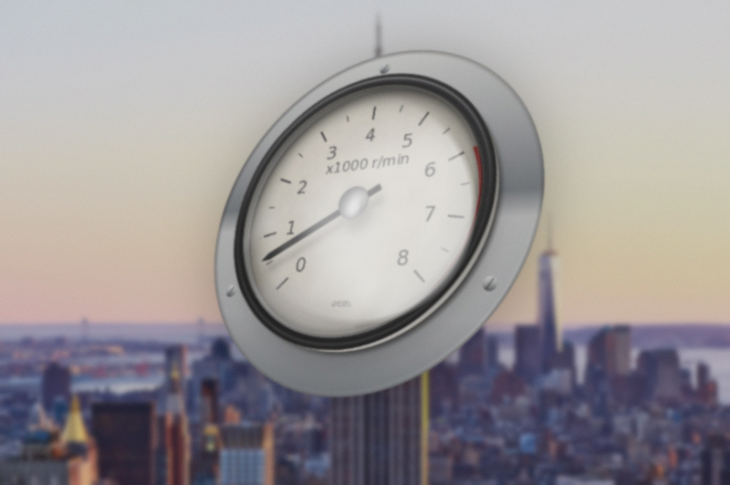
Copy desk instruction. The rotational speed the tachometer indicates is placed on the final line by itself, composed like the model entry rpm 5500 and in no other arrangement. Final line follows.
rpm 500
